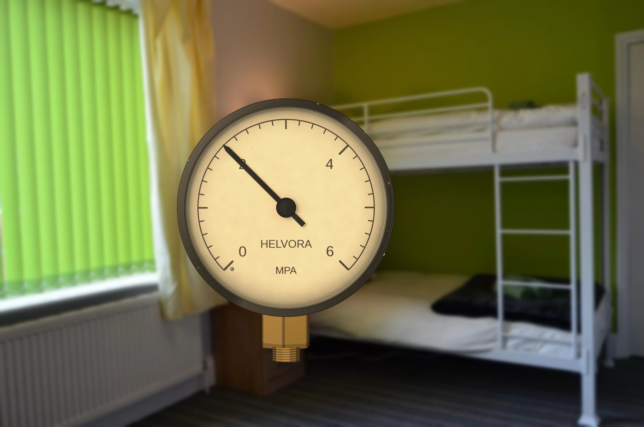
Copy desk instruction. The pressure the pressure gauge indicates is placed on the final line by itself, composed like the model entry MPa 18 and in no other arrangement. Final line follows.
MPa 2
